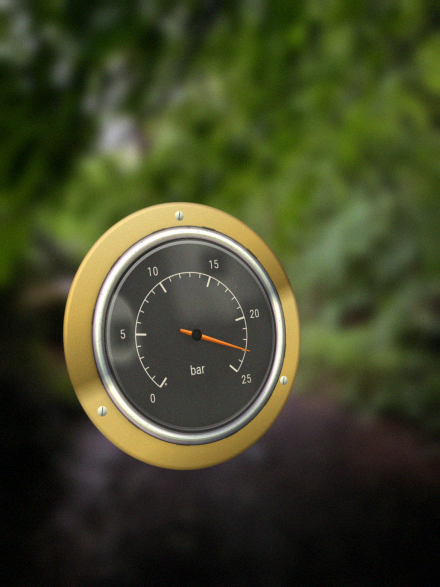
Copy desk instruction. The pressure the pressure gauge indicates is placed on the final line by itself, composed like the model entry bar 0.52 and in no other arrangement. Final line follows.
bar 23
